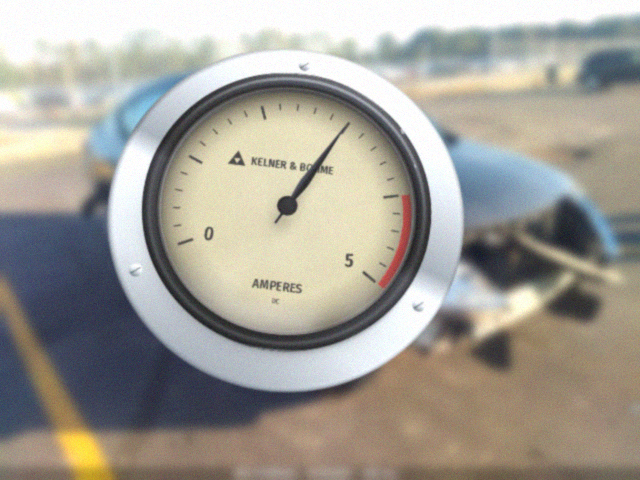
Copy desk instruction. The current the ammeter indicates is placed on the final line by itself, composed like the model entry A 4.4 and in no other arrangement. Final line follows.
A 3
